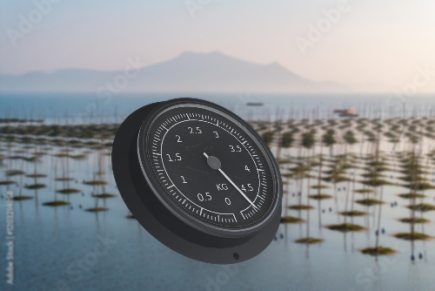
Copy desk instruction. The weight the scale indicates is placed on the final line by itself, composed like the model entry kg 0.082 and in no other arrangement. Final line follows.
kg 4.75
